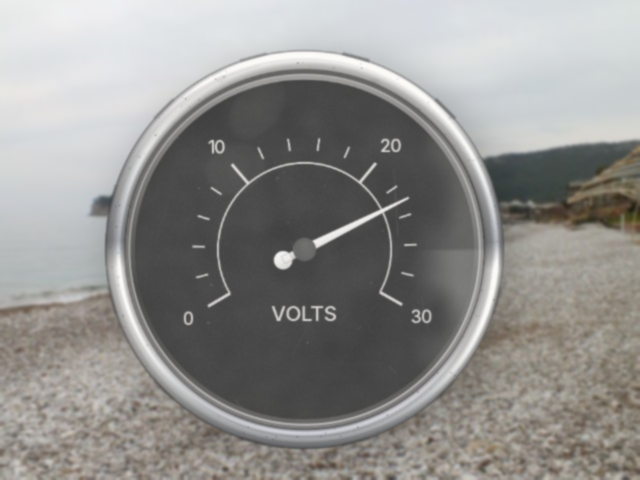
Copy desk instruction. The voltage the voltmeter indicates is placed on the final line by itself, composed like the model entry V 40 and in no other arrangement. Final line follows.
V 23
